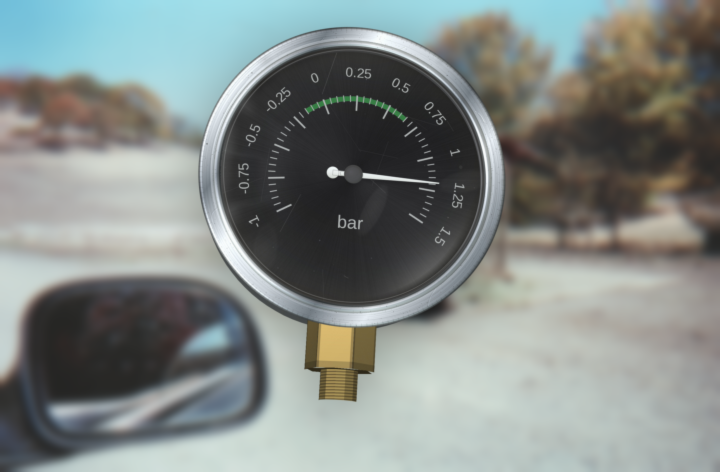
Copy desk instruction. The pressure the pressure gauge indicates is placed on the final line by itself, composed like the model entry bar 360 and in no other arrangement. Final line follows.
bar 1.2
